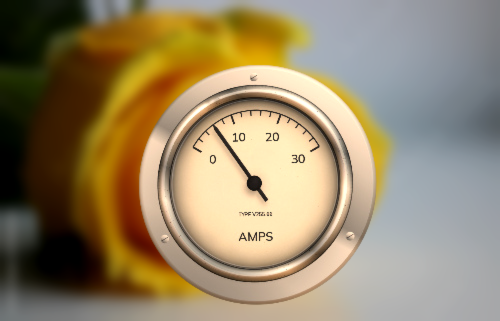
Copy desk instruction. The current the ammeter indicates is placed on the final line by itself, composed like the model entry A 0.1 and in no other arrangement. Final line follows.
A 6
